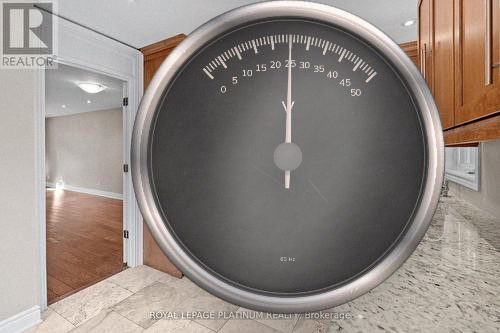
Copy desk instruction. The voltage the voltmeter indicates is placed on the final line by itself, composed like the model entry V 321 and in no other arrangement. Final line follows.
V 25
